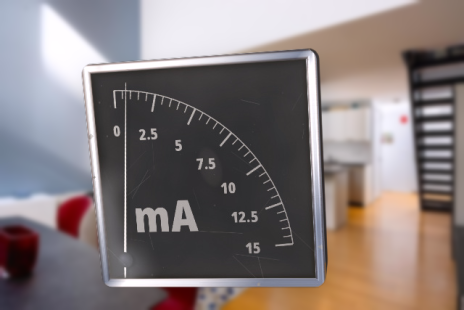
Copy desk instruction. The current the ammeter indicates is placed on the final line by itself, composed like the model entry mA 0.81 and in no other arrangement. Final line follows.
mA 0.75
